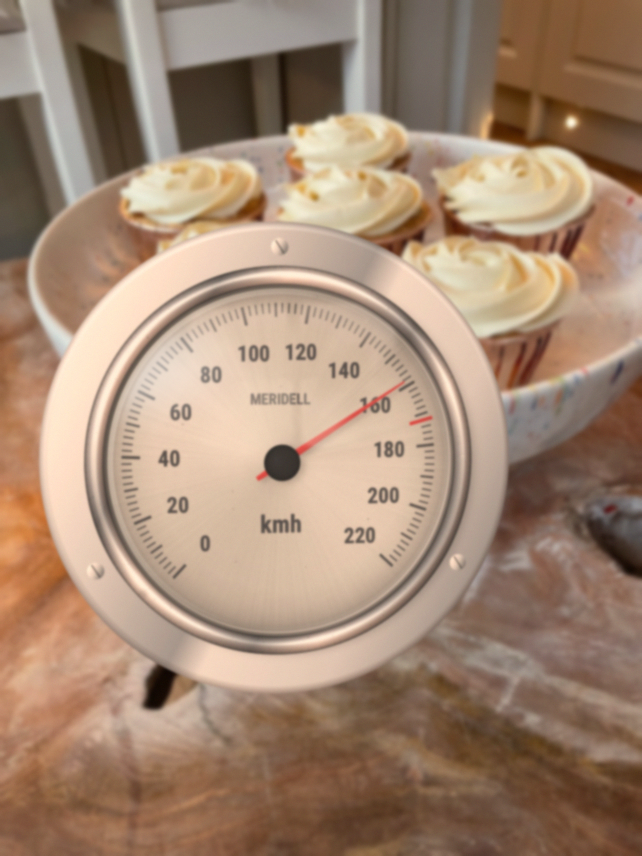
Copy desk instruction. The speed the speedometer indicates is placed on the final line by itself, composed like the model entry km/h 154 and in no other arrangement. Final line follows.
km/h 158
